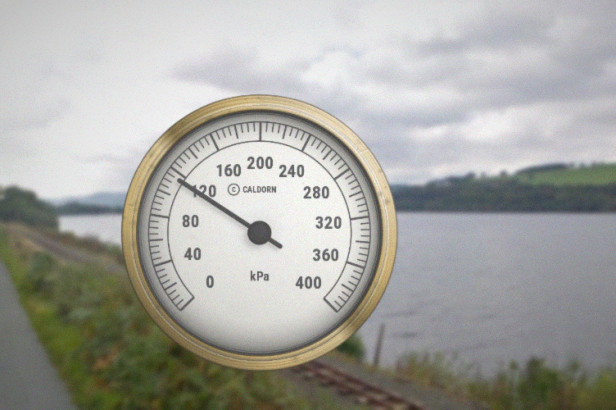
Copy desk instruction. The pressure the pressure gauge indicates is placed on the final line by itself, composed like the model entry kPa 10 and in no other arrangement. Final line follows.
kPa 115
